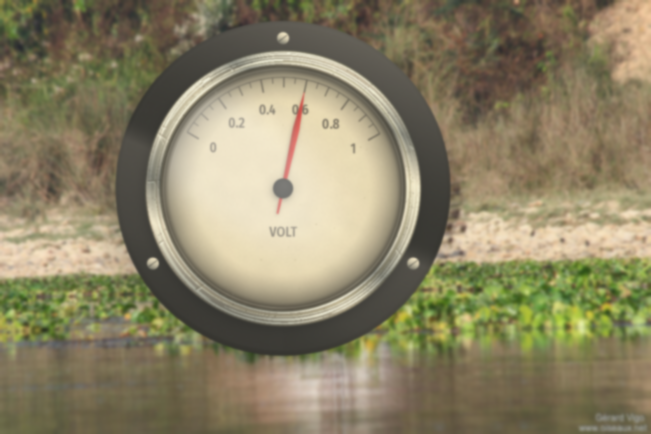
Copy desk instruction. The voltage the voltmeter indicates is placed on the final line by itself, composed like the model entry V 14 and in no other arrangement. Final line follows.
V 0.6
